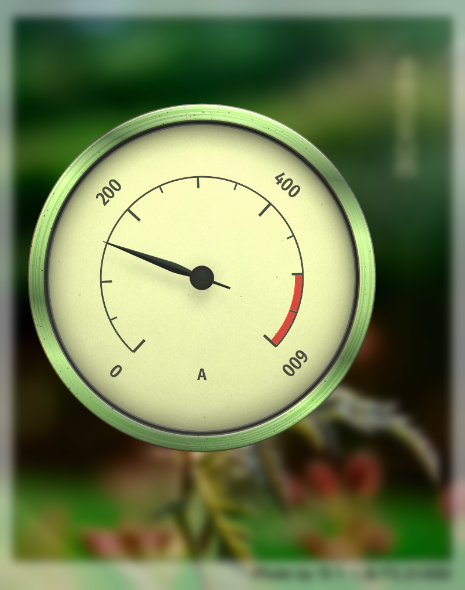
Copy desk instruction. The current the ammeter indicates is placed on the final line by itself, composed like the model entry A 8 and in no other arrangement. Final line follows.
A 150
